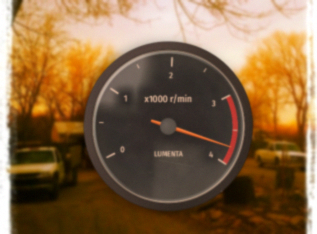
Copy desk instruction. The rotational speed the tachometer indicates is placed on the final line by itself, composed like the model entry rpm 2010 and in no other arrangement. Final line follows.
rpm 3750
